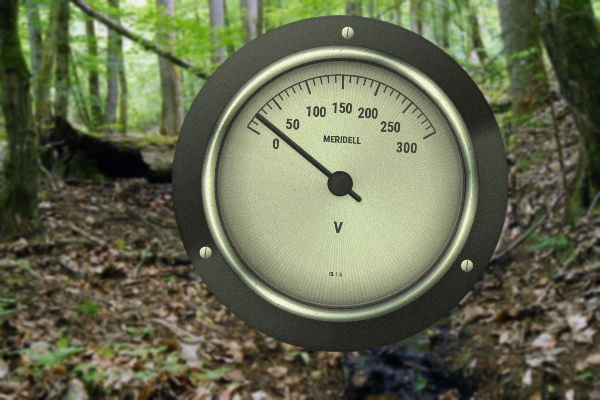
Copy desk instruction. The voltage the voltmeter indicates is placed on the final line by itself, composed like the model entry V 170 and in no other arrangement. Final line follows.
V 20
